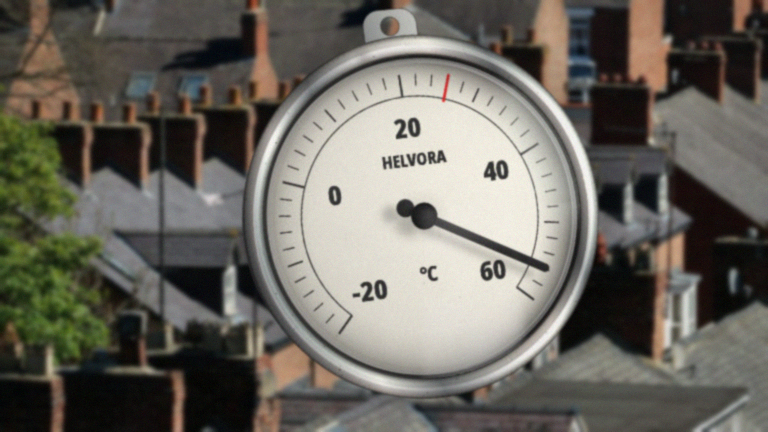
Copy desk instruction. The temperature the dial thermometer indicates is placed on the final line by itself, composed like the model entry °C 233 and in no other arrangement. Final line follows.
°C 56
